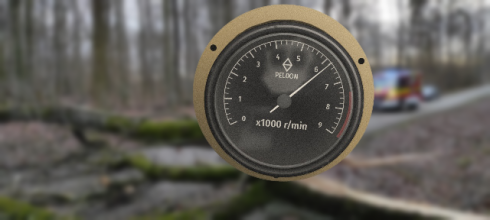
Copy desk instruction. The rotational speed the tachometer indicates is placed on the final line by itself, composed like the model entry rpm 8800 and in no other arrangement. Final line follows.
rpm 6200
